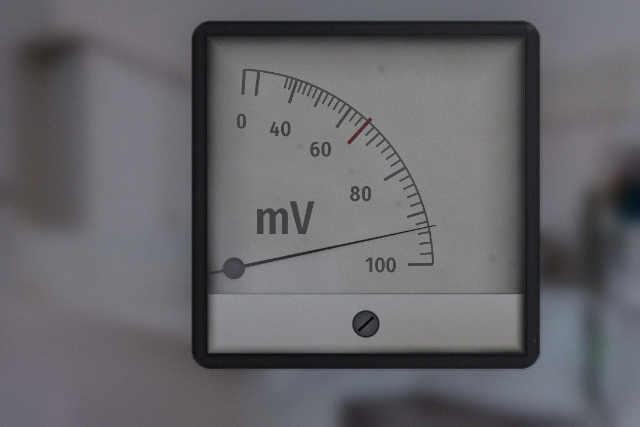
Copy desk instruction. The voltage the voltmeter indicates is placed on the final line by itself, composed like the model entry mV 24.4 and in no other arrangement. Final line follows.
mV 93
